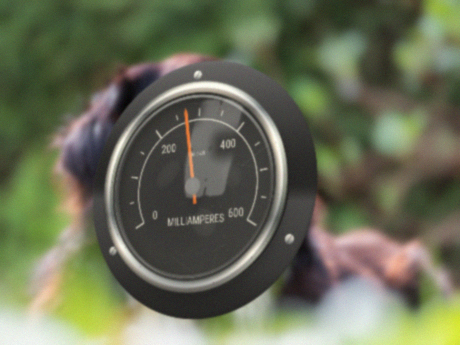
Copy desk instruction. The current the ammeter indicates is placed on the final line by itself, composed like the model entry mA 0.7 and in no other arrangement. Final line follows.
mA 275
